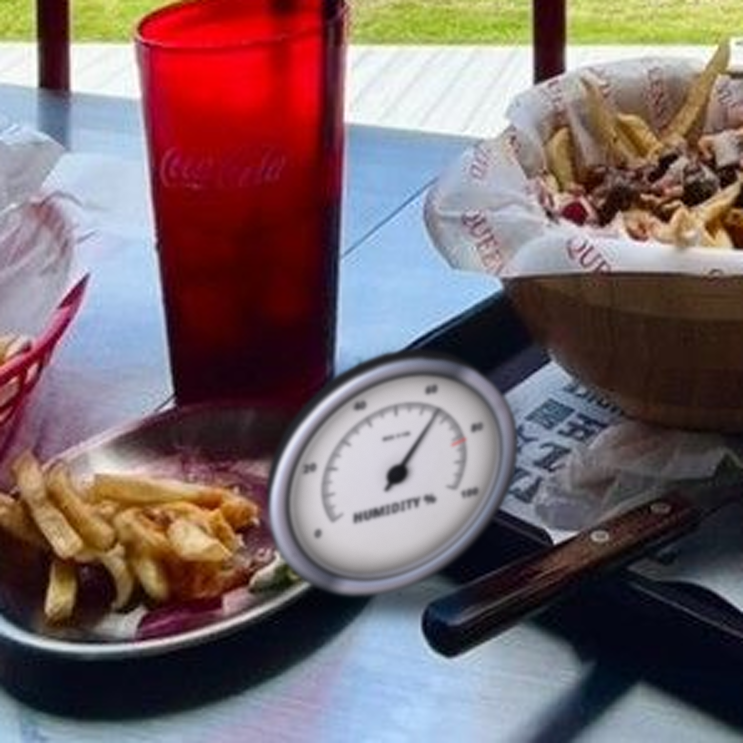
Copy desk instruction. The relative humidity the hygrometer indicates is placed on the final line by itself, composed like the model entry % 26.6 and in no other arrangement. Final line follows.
% 65
